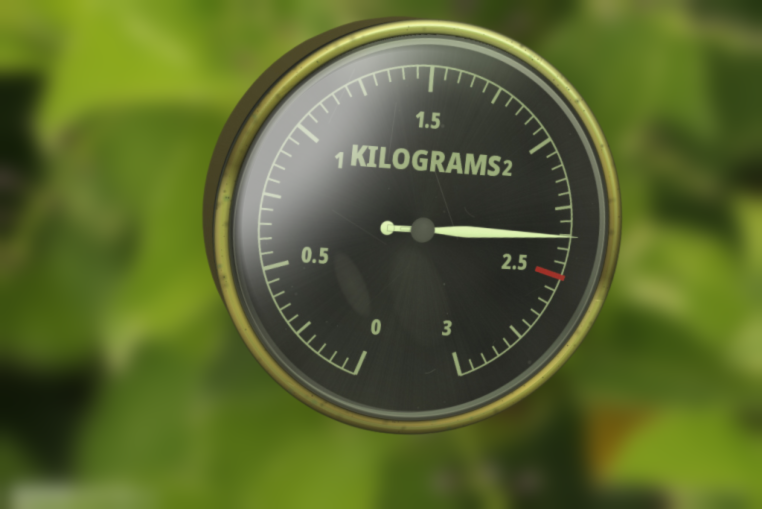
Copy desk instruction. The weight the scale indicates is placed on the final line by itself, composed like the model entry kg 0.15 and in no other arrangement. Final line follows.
kg 2.35
